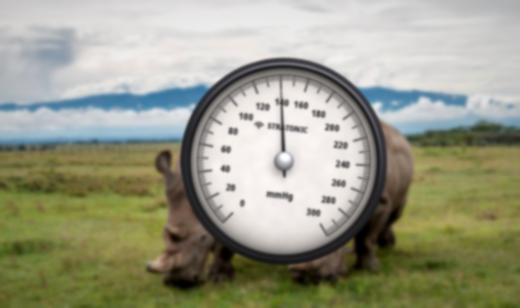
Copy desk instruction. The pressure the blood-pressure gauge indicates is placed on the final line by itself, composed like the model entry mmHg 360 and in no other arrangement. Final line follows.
mmHg 140
